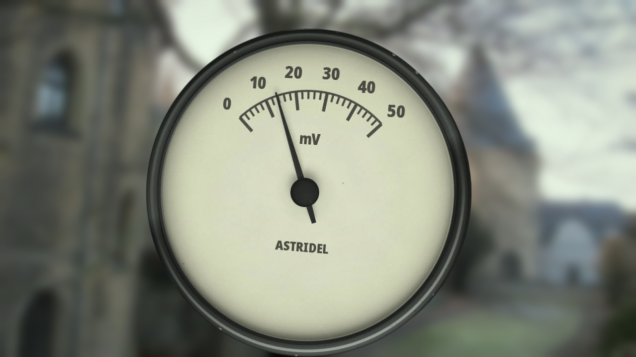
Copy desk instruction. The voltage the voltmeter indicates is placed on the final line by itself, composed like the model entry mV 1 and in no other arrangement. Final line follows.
mV 14
